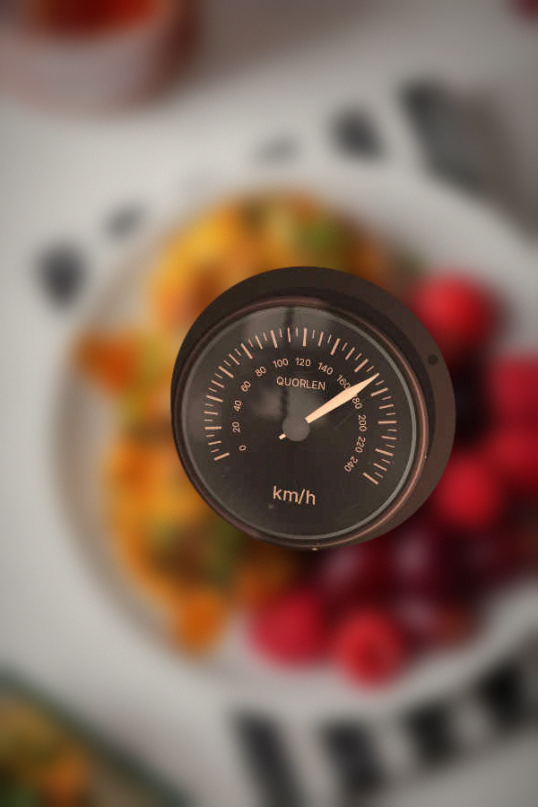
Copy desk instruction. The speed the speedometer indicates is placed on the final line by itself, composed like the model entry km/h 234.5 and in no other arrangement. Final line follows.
km/h 170
